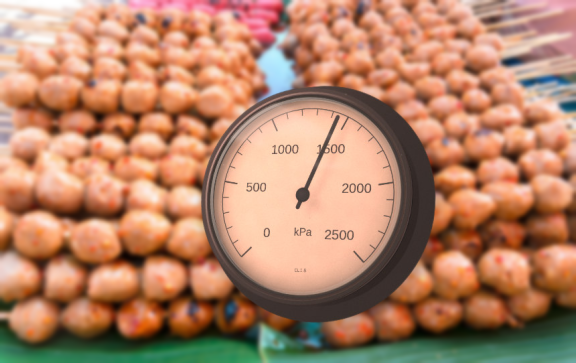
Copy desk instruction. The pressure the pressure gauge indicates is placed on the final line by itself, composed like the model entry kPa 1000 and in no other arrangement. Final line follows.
kPa 1450
